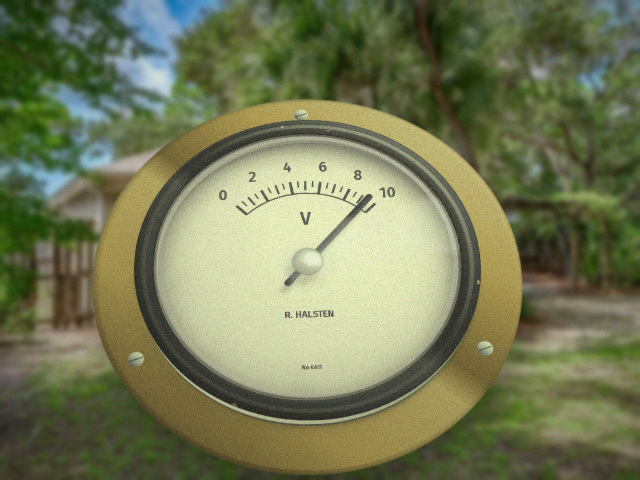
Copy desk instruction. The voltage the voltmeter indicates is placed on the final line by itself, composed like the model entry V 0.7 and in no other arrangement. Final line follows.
V 9.5
